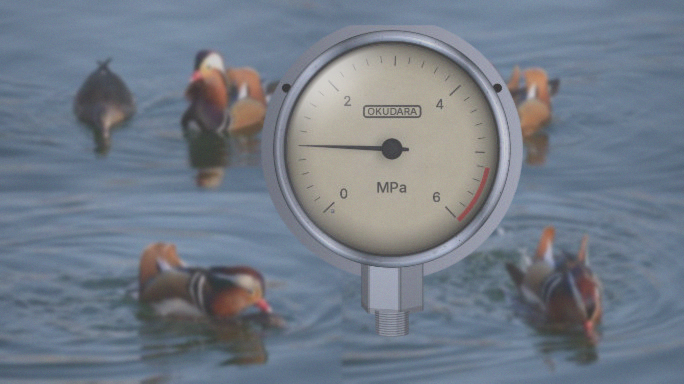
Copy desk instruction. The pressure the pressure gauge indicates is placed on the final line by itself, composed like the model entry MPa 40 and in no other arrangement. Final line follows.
MPa 1
